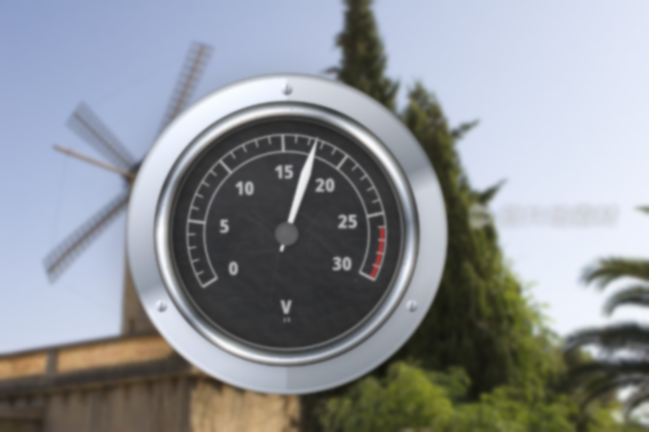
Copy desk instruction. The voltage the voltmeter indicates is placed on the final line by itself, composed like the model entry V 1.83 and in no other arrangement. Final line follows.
V 17.5
